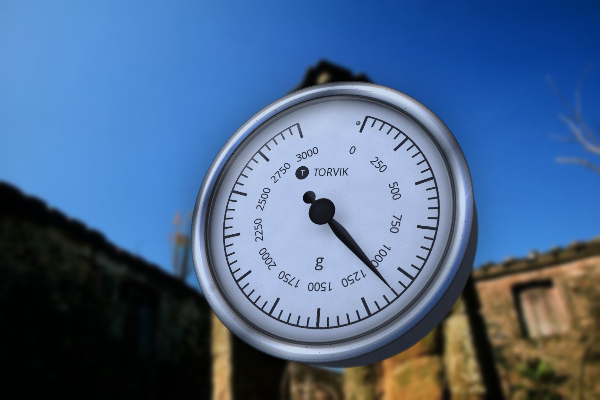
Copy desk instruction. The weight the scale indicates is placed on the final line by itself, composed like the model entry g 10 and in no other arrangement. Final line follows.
g 1100
